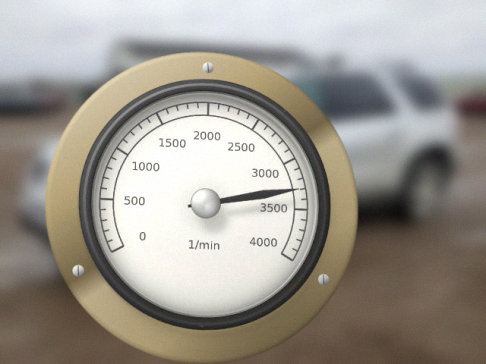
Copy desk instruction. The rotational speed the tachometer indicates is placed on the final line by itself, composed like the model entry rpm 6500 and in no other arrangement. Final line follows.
rpm 3300
